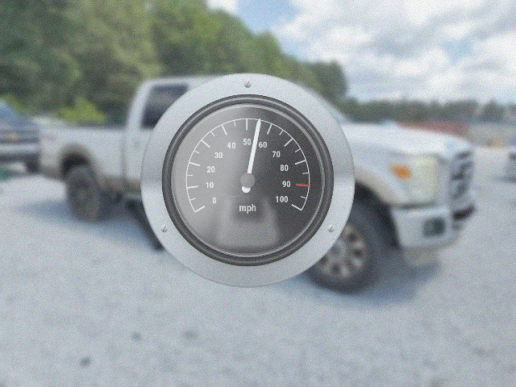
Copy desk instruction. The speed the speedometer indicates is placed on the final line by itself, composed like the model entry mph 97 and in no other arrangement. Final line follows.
mph 55
